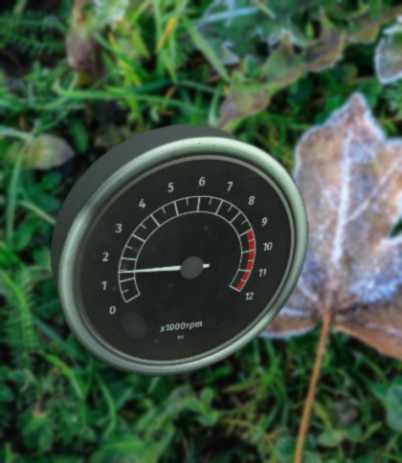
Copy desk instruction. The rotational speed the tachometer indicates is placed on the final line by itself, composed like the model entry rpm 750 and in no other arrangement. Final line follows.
rpm 1500
